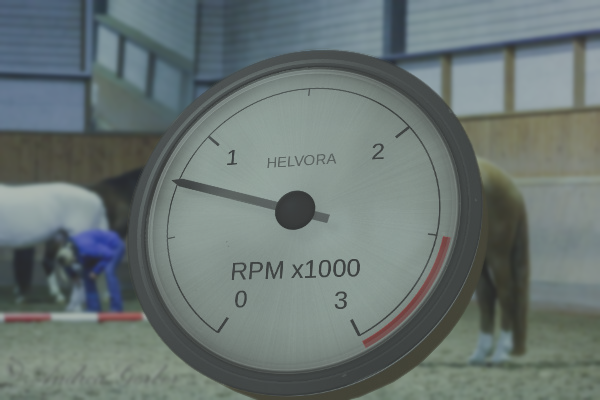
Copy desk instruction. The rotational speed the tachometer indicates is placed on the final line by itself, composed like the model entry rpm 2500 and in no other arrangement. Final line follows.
rpm 750
